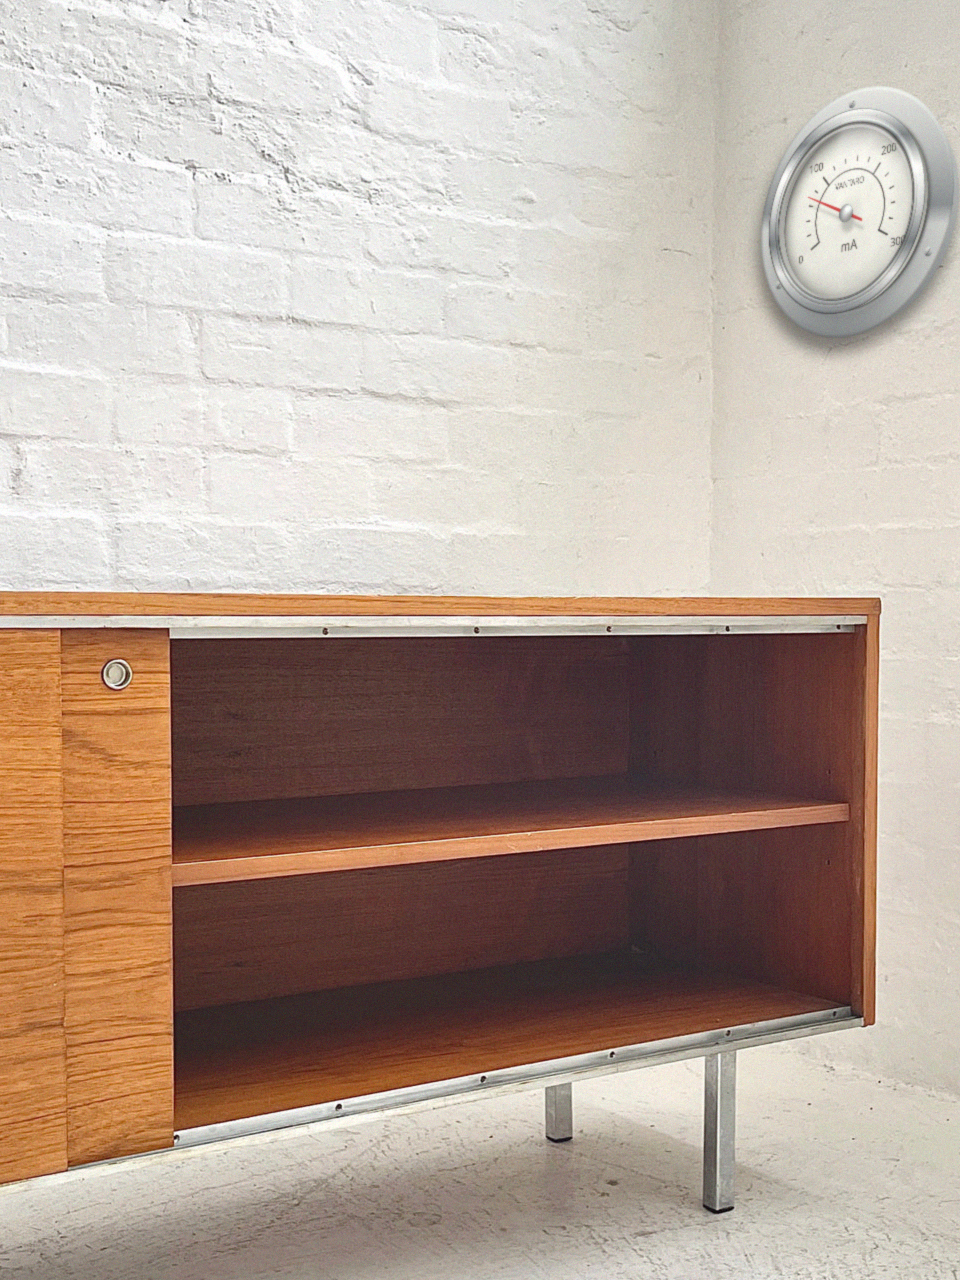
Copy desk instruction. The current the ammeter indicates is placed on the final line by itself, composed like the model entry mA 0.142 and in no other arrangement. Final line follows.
mA 70
